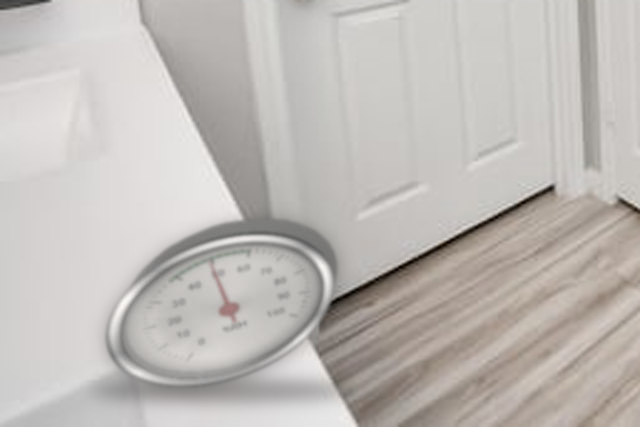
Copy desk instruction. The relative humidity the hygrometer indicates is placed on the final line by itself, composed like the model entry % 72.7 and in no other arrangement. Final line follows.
% 50
